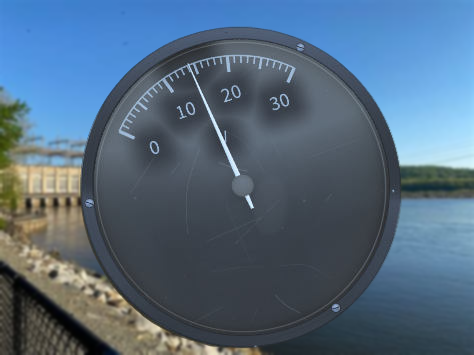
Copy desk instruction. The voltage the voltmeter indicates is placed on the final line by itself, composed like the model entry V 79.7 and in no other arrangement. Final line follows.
V 14
